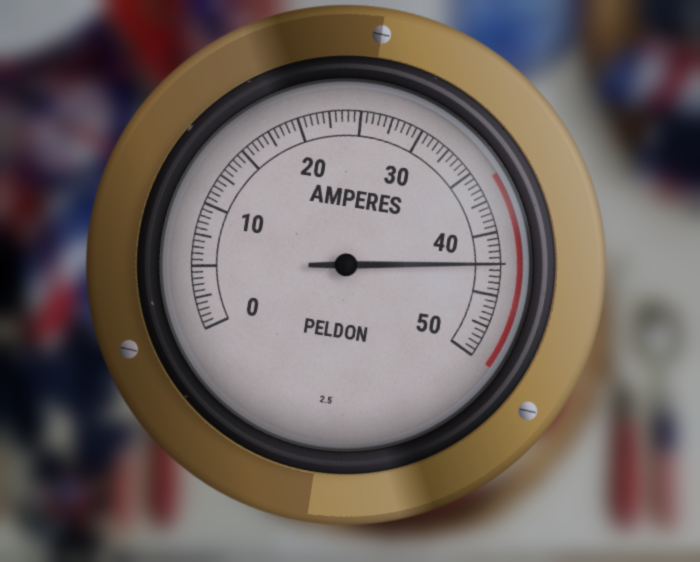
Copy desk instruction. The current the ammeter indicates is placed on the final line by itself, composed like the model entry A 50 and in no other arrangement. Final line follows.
A 42.5
